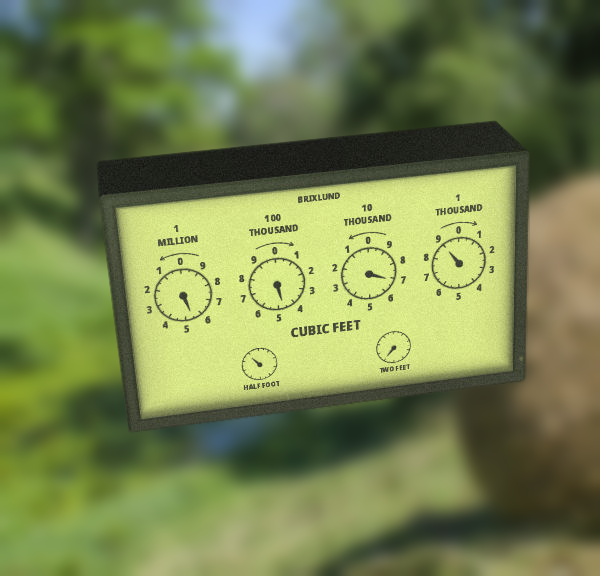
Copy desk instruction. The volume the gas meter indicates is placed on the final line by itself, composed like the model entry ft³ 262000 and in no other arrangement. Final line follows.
ft³ 546900
